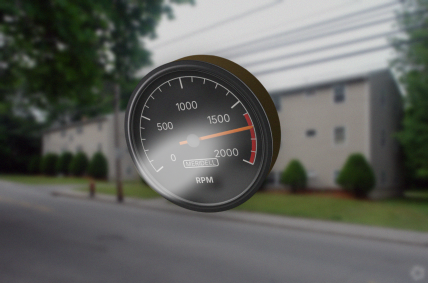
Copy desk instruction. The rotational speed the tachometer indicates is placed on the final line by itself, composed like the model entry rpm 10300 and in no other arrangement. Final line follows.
rpm 1700
